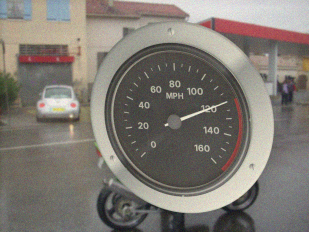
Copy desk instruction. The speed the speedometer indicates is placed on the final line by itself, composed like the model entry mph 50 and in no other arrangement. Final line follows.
mph 120
